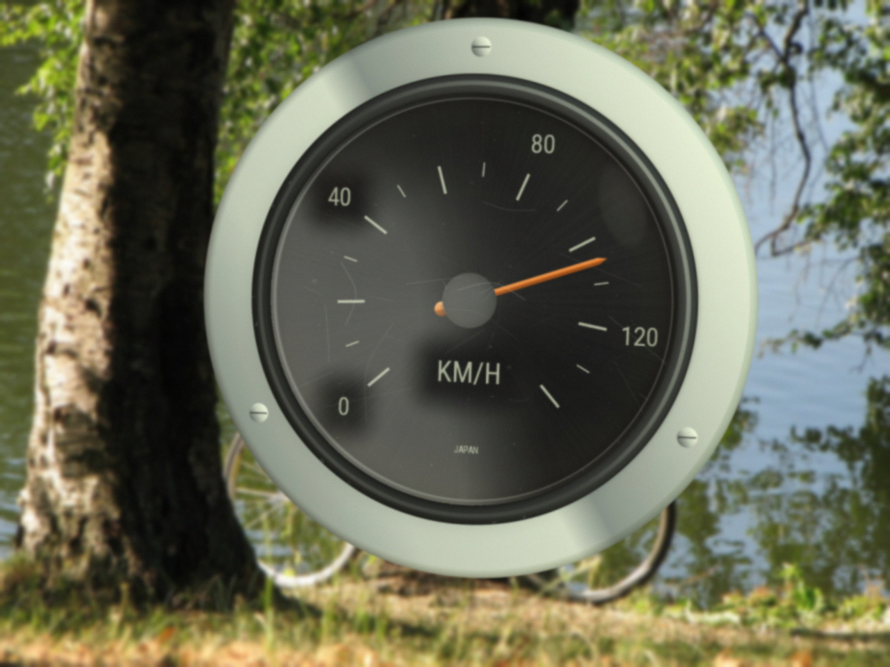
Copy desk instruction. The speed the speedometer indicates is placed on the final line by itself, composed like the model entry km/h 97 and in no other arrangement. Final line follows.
km/h 105
